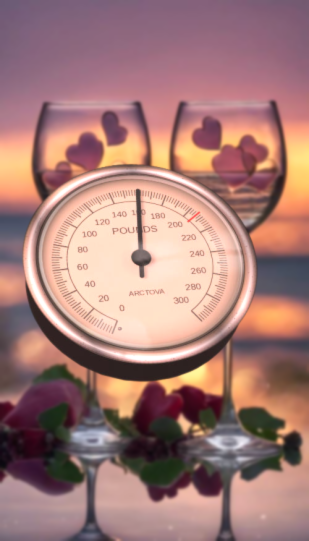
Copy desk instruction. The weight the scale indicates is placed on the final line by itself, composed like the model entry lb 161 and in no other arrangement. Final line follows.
lb 160
